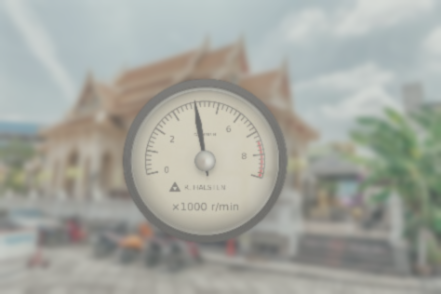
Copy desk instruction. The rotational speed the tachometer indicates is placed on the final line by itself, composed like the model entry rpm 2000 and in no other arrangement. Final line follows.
rpm 4000
